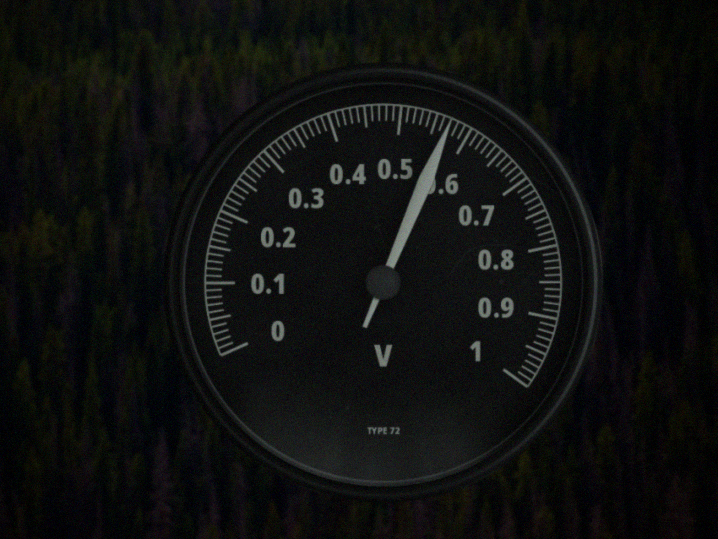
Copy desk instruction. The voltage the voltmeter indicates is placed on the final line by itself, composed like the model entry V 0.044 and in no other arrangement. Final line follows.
V 0.57
